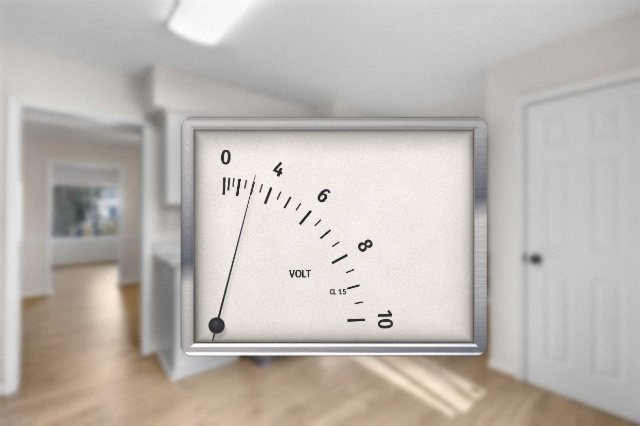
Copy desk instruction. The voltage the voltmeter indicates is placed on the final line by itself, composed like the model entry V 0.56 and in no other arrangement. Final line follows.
V 3
